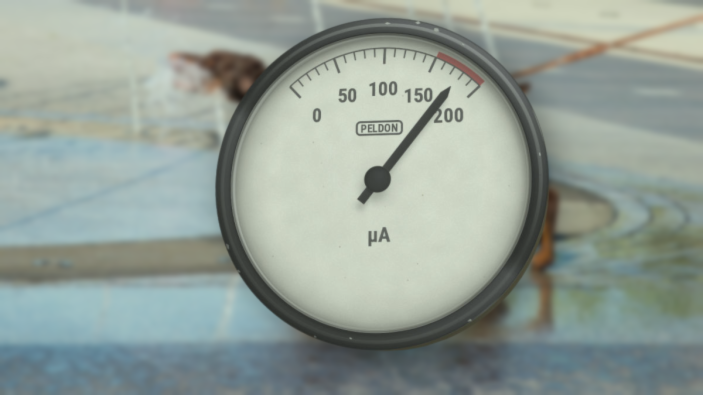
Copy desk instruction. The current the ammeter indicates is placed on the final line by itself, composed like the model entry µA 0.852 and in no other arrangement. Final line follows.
µA 180
